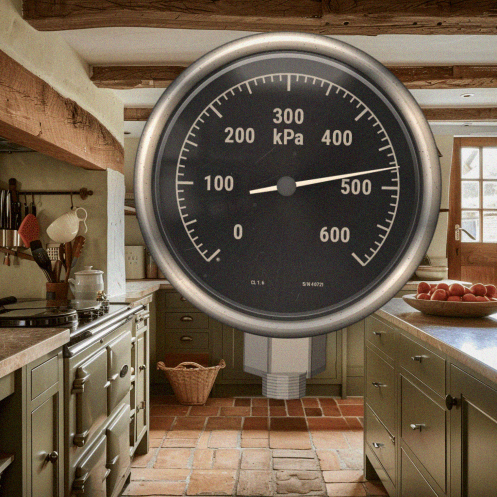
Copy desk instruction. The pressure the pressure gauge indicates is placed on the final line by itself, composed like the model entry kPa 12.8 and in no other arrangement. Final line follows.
kPa 475
